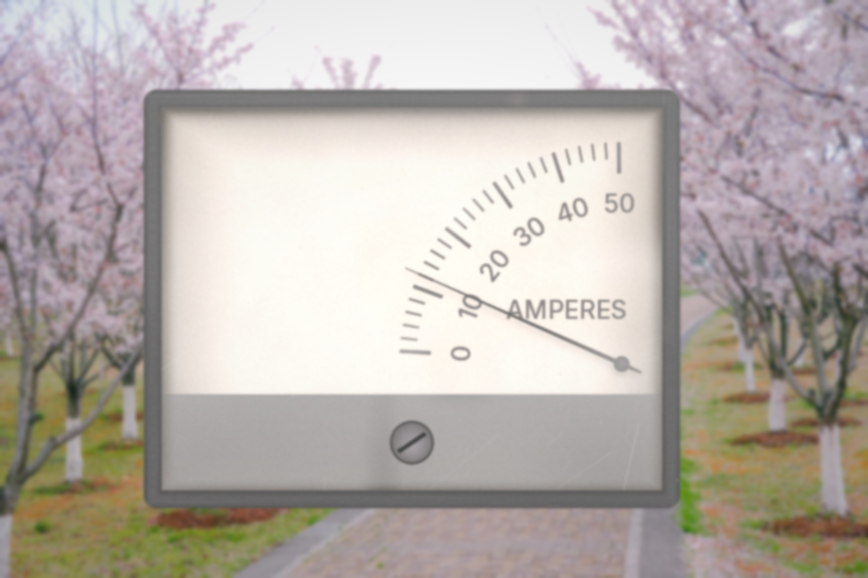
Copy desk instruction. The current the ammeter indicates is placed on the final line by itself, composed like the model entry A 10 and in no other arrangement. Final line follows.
A 12
